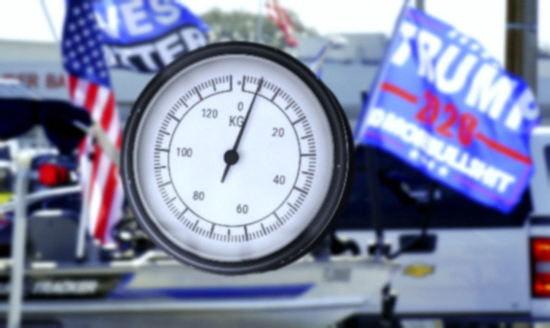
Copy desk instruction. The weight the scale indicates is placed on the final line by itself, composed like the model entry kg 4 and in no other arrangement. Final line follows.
kg 5
